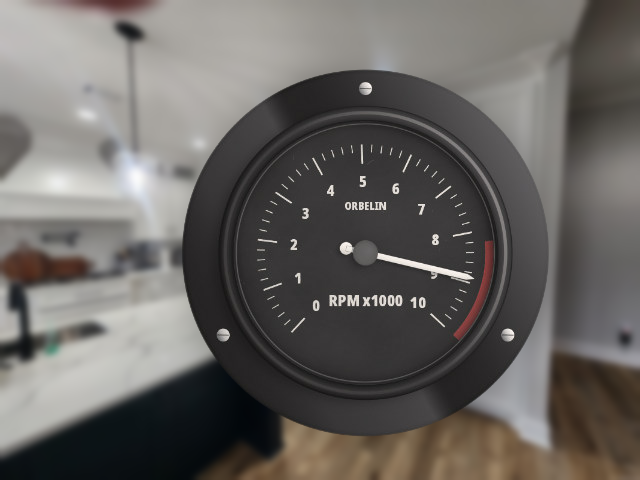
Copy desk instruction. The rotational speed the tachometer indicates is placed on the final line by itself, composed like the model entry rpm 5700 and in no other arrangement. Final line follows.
rpm 8900
